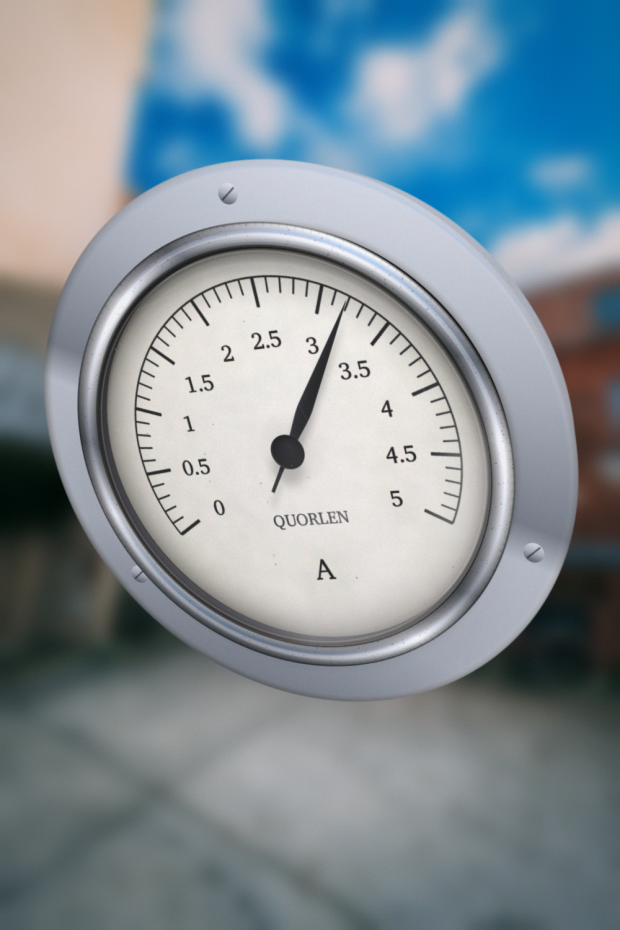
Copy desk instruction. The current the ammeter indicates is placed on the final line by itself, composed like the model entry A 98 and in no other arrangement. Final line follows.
A 3.2
